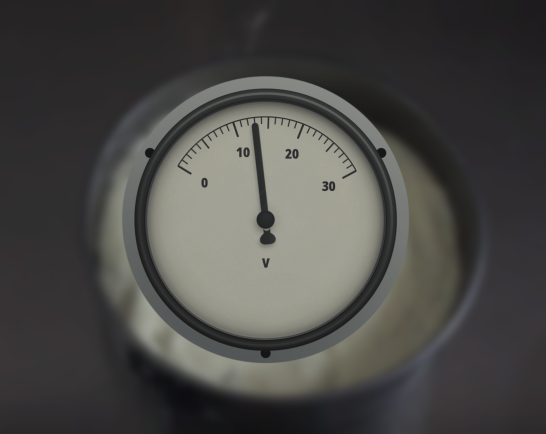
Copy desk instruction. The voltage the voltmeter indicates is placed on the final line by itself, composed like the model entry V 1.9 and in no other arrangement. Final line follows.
V 13
